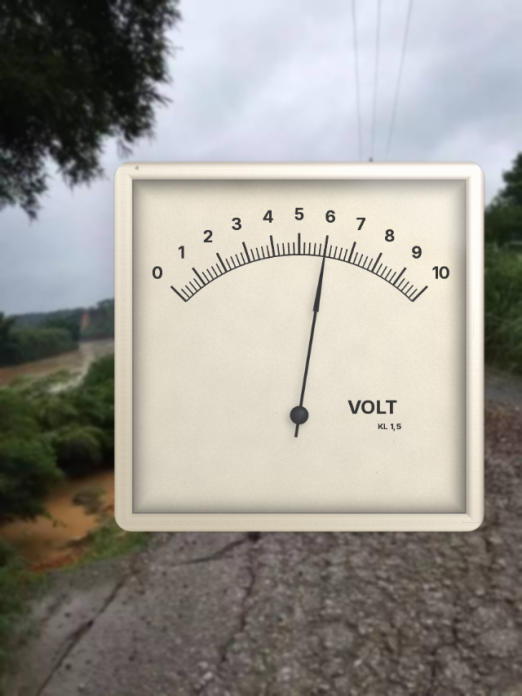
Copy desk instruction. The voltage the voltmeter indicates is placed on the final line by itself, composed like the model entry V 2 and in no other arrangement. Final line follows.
V 6
